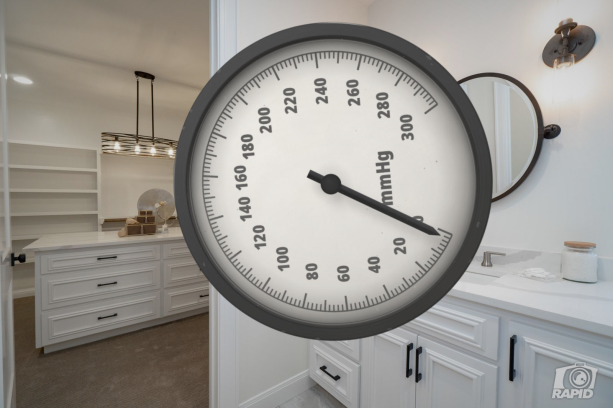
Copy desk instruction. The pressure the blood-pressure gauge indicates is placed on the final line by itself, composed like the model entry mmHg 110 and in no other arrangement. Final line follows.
mmHg 2
